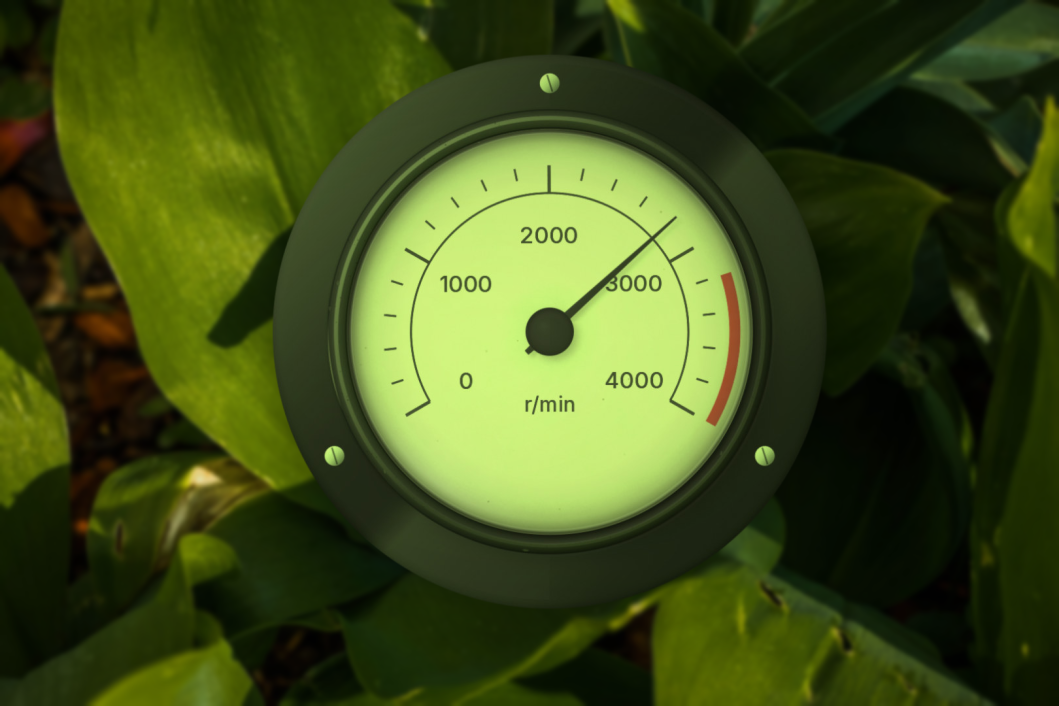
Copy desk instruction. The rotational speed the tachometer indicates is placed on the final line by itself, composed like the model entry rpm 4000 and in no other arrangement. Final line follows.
rpm 2800
